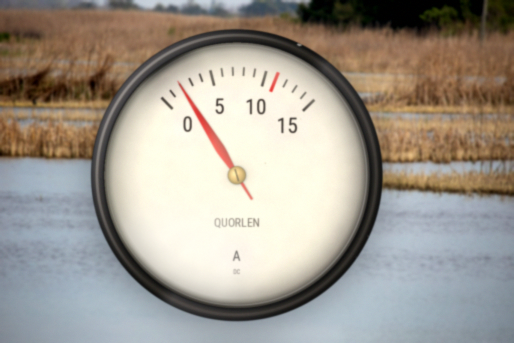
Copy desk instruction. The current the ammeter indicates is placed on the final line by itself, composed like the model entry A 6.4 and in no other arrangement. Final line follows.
A 2
